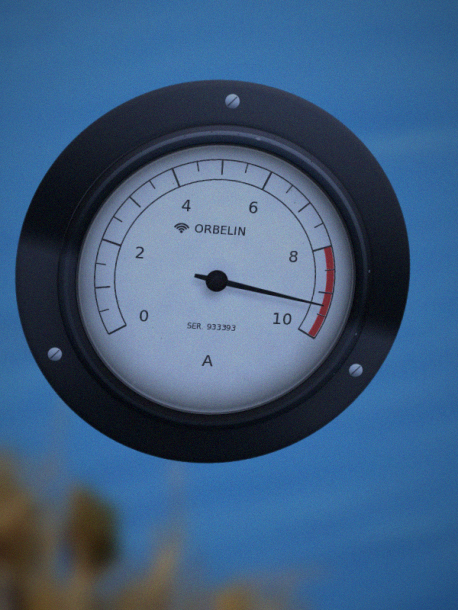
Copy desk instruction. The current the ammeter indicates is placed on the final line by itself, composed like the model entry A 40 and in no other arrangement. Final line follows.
A 9.25
